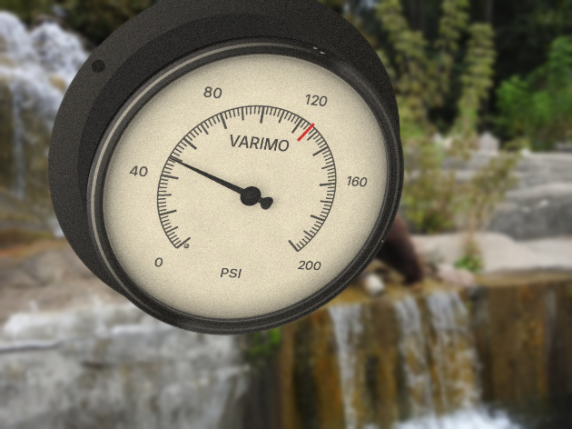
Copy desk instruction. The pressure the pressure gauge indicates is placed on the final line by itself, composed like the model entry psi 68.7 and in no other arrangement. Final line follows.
psi 50
